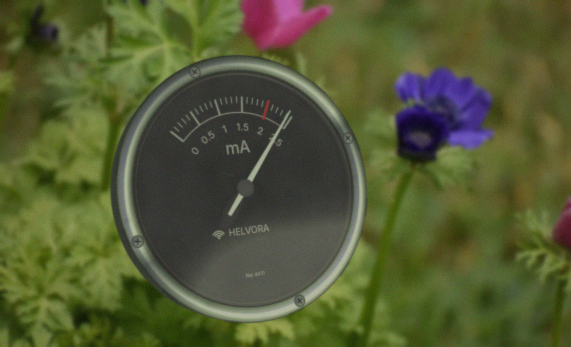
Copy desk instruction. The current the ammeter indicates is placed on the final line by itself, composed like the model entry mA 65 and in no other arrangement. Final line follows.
mA 2.4
